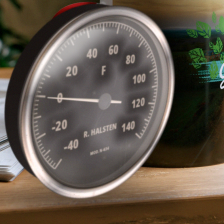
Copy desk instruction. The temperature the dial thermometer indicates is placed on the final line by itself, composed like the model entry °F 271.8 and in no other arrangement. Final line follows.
°F 0
